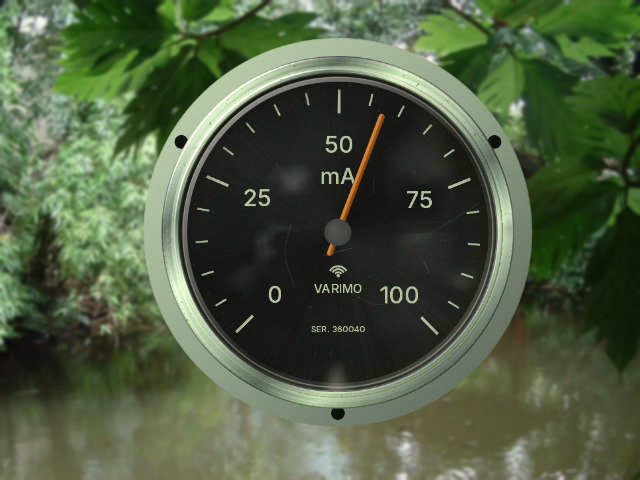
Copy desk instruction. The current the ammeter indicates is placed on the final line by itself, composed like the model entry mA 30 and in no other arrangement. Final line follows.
mA 57.5
